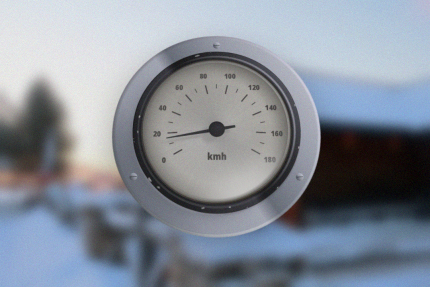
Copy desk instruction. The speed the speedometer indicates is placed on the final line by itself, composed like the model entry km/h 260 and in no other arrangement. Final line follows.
km/h 15
